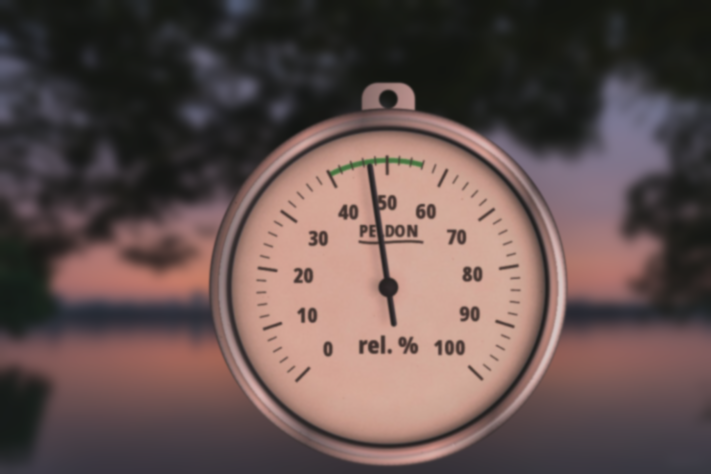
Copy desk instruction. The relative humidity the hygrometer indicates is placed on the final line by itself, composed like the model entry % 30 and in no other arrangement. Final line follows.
% 47
